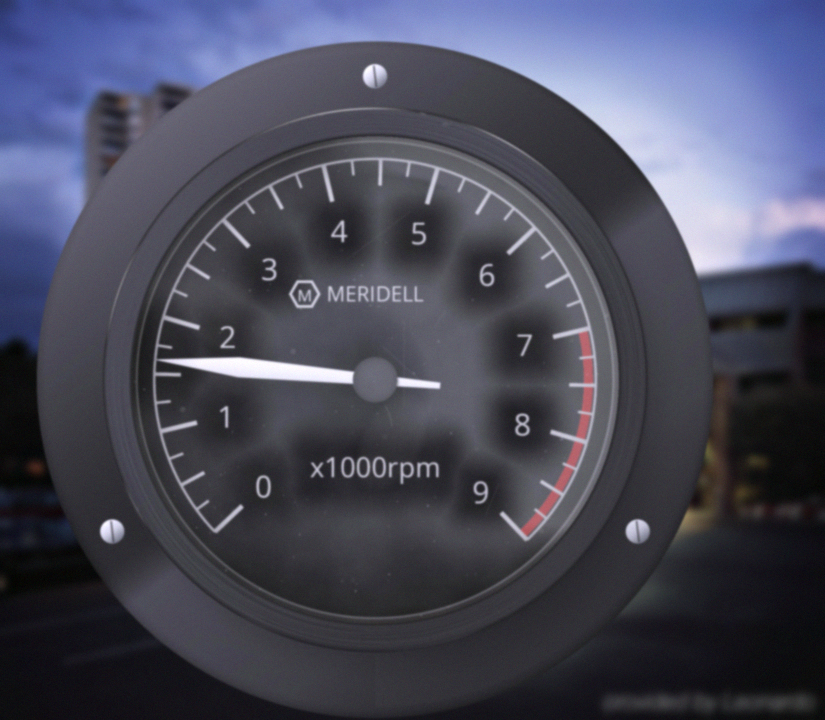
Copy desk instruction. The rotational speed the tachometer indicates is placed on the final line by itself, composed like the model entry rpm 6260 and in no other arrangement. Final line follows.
rpm 1625
